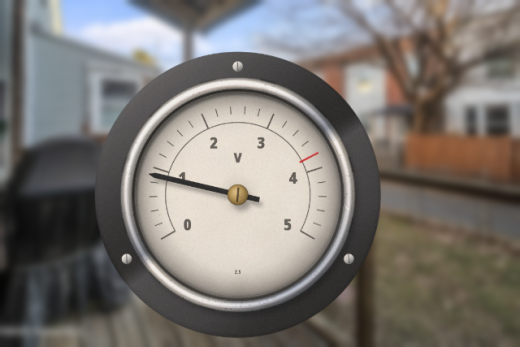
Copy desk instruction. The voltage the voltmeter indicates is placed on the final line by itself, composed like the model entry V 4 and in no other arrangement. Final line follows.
V 0.9
